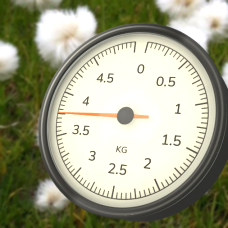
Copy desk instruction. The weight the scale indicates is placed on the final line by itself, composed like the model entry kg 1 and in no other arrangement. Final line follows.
kg 3.75
